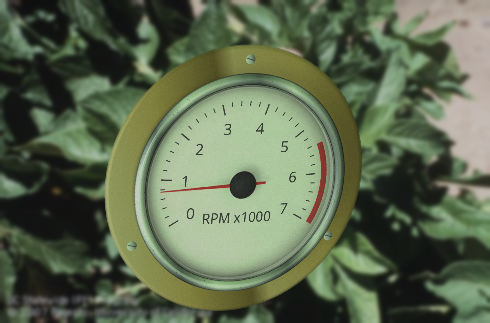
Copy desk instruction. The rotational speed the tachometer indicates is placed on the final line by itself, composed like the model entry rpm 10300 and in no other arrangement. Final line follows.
rpm 800
